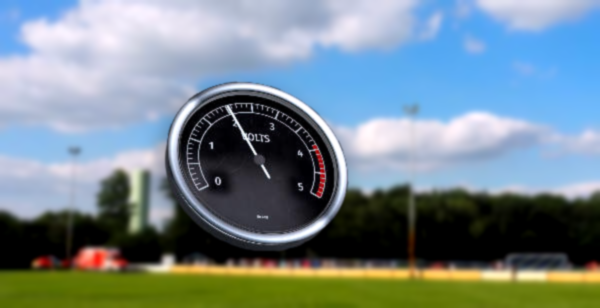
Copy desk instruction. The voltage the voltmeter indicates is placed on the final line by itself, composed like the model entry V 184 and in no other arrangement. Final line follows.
V 2
